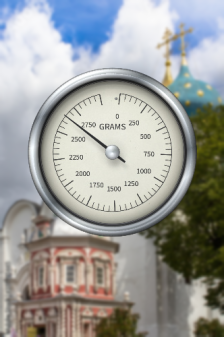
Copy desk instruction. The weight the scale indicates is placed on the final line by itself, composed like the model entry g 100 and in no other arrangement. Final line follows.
g 2650
